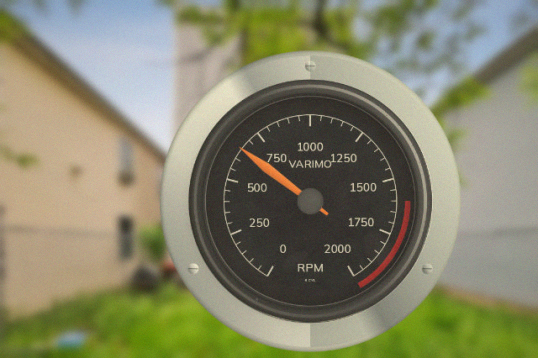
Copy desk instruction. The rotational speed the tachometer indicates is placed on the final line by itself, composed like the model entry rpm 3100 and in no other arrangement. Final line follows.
rpm 650
